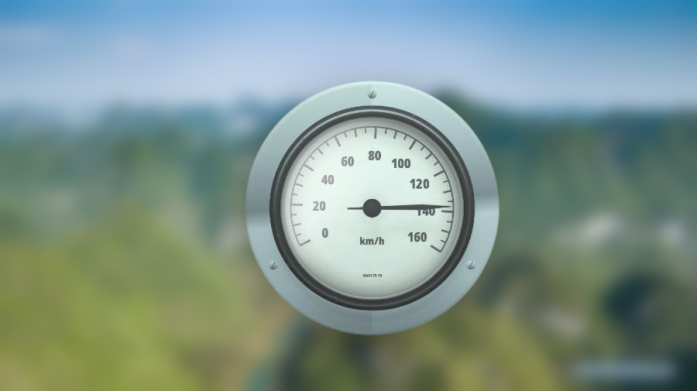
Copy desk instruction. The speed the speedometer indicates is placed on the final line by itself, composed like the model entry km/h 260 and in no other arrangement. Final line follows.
km/h 137.5
